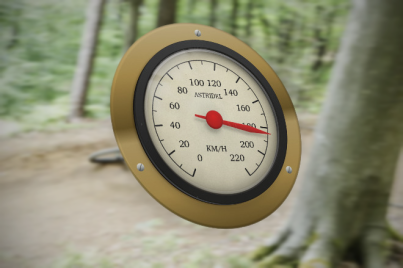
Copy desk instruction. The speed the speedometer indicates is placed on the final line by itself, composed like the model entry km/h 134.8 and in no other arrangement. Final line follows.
km/h 185
